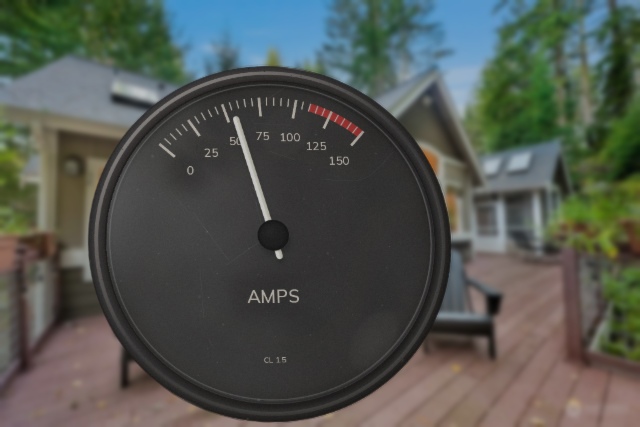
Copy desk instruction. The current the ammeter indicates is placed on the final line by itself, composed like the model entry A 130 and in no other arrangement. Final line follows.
A 55
